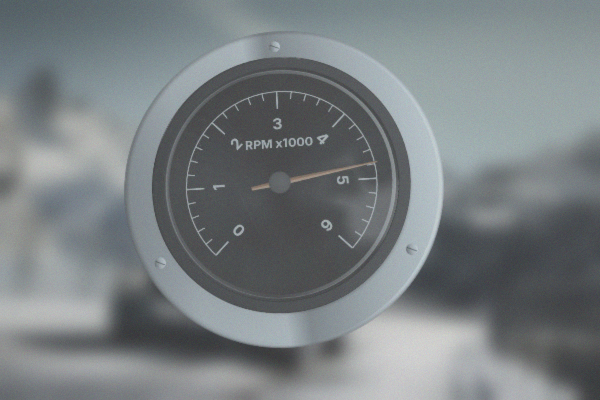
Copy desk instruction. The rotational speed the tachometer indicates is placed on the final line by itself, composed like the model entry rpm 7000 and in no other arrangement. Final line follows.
rpm 4800
